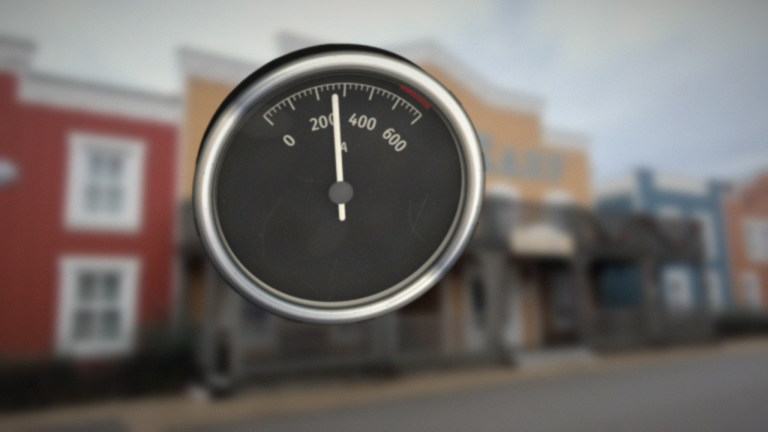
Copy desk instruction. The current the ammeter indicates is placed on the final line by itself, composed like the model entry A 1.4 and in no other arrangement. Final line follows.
A 260
